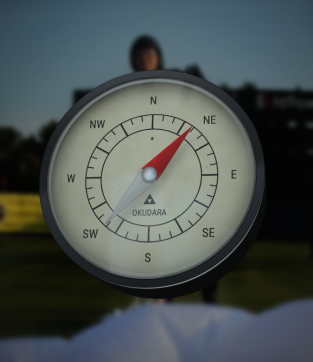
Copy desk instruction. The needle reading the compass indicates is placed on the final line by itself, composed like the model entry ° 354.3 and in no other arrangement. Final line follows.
° 40
